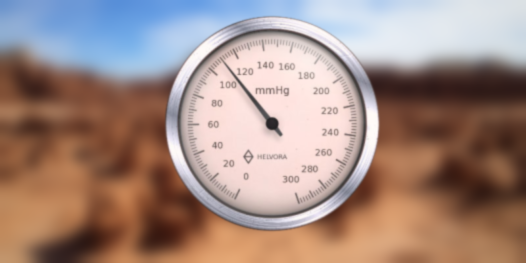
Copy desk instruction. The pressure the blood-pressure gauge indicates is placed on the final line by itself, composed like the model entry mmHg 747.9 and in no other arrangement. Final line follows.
mmHg 110
